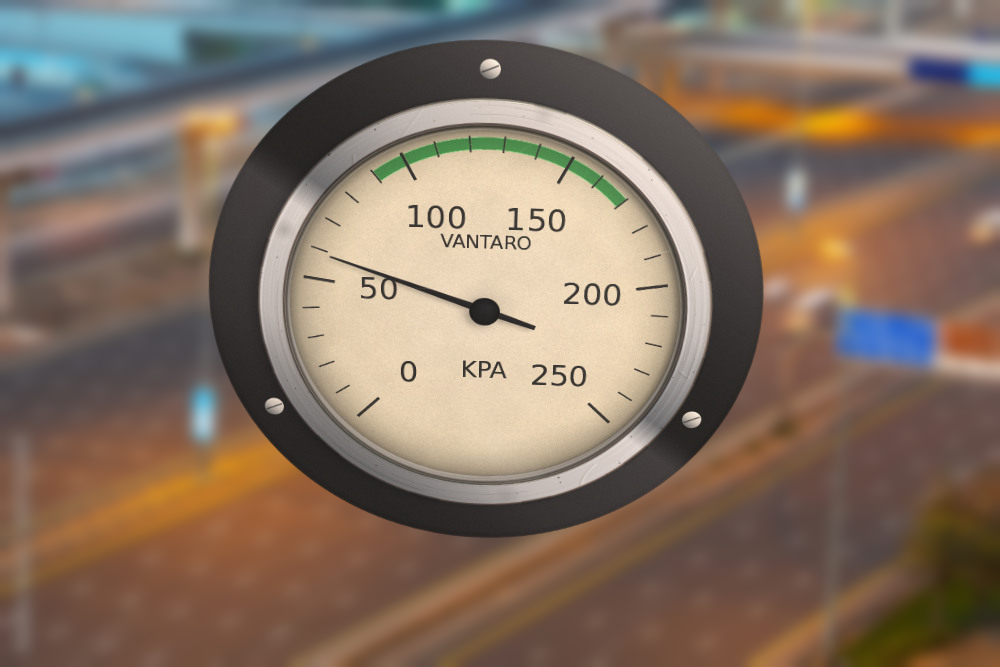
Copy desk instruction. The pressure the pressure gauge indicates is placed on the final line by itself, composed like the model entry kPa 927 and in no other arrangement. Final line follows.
kPa 60
